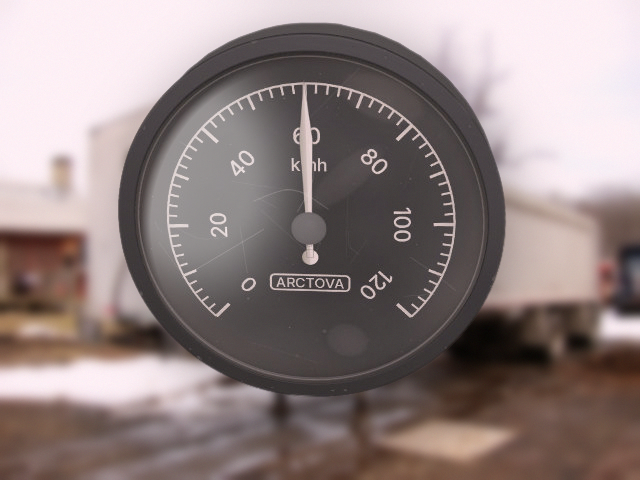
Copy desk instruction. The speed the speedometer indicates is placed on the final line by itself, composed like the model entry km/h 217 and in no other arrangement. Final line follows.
km/h 60
